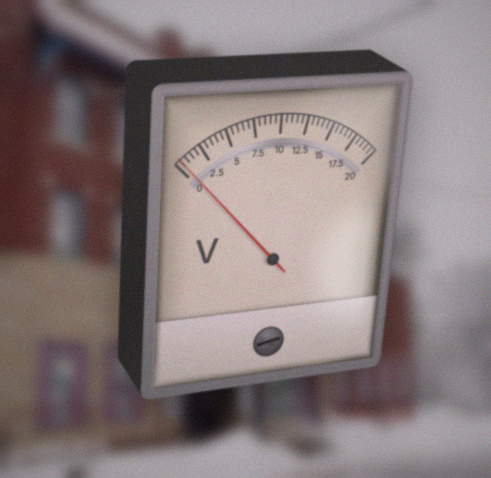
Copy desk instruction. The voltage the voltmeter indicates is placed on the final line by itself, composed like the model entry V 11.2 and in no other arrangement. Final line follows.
V 0.5
